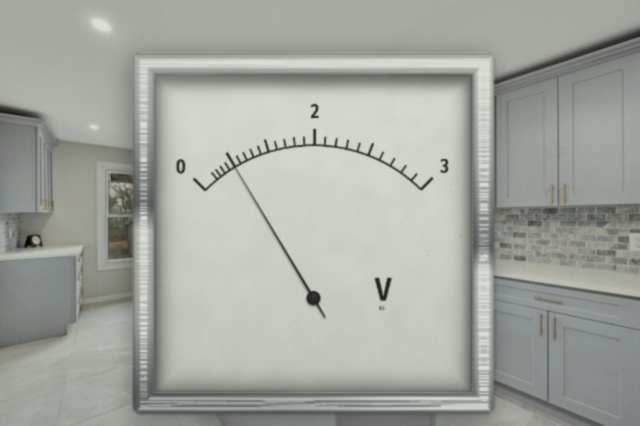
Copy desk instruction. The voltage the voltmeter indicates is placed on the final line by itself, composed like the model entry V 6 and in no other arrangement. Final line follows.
V 1
